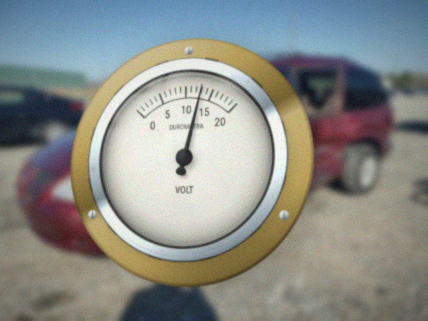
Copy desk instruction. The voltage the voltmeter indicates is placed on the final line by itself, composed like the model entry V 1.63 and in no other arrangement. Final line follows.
V 13
